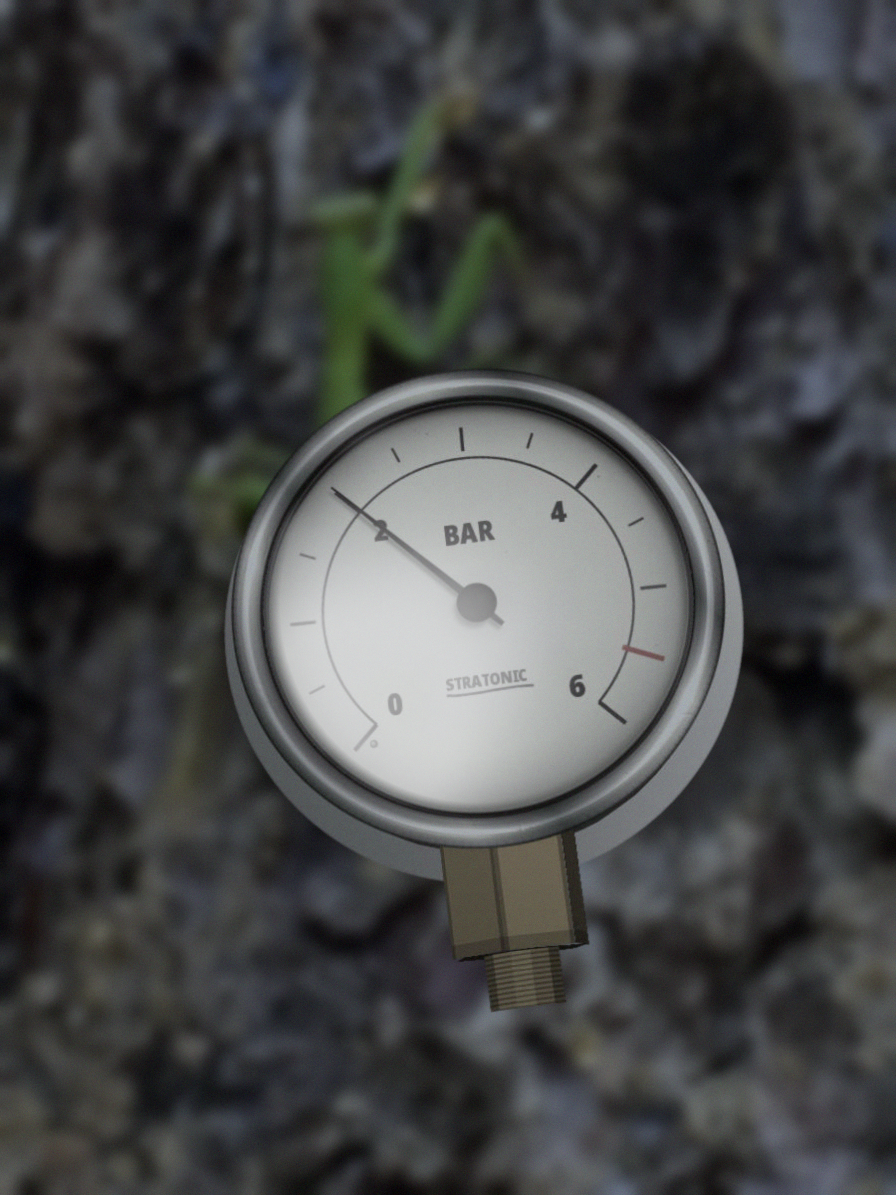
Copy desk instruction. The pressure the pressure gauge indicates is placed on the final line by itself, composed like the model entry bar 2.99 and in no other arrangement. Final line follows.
bar 2
